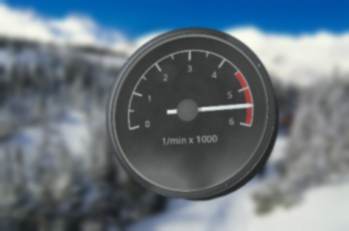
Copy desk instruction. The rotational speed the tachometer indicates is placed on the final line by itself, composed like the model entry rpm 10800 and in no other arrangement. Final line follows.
rpm 5500
